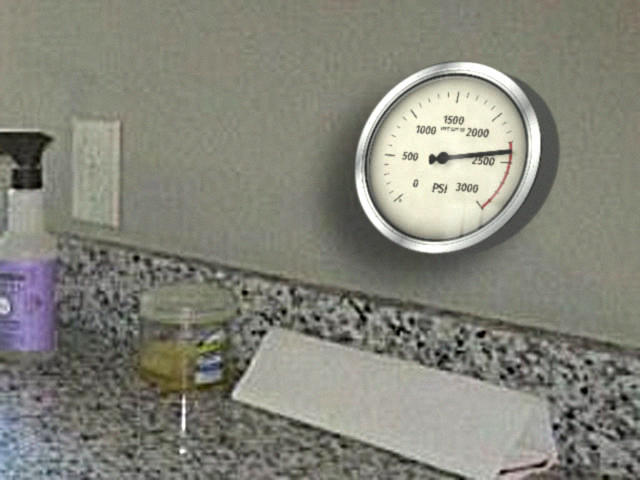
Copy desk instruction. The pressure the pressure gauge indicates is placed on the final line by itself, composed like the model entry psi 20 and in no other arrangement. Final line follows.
psi 2400
